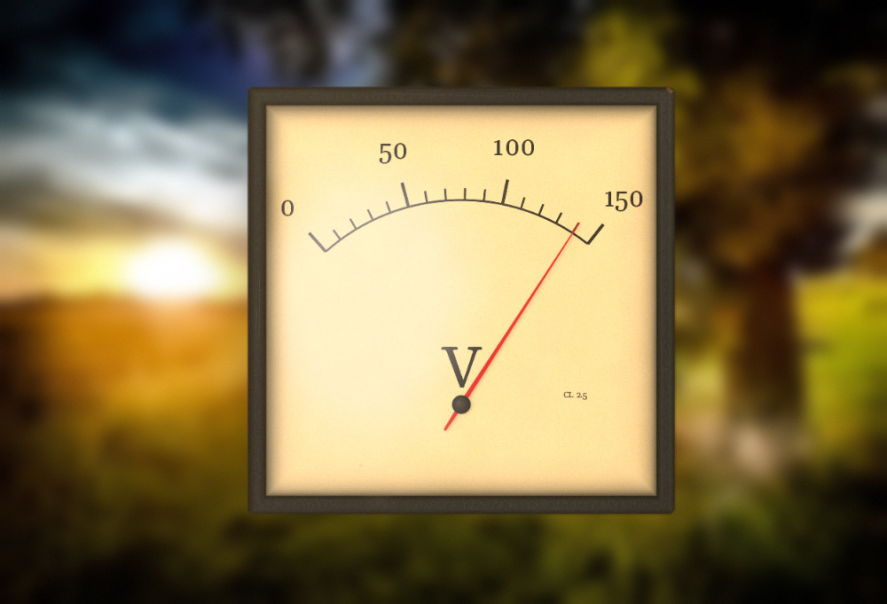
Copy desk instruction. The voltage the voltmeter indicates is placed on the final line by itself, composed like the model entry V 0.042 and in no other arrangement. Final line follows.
V 140
